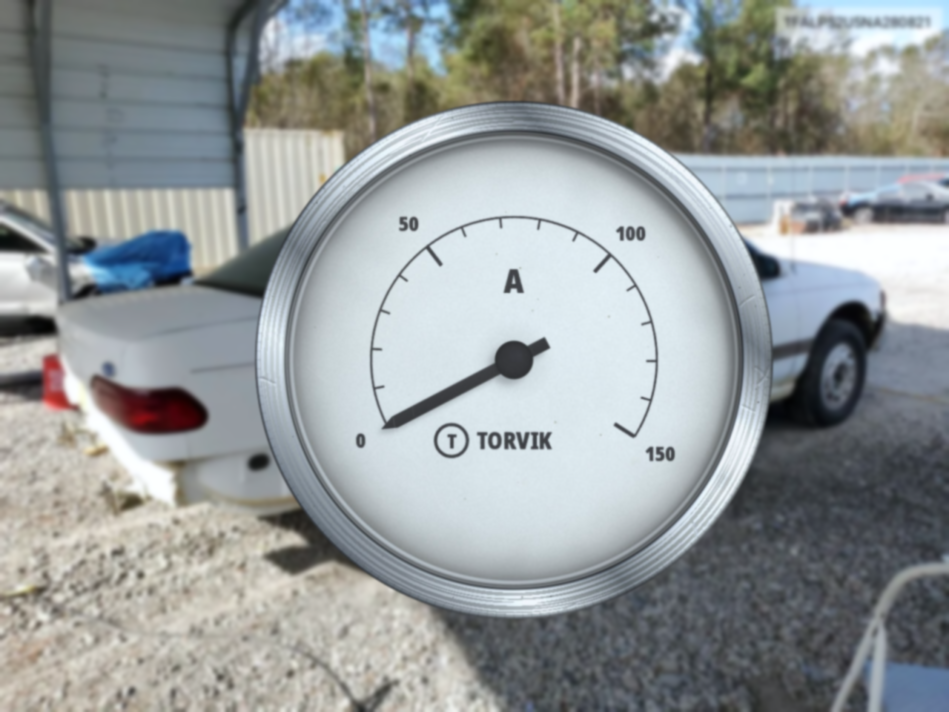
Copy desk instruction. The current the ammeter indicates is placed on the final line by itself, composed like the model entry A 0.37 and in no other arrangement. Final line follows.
A 0
